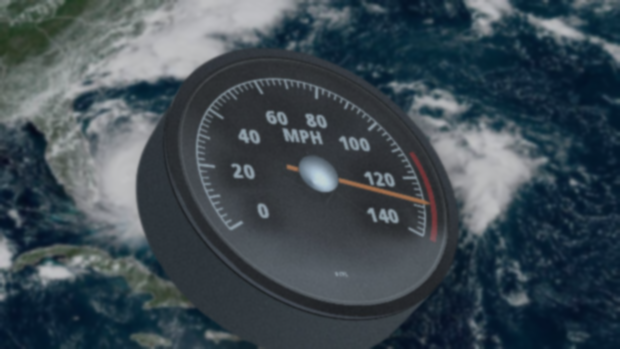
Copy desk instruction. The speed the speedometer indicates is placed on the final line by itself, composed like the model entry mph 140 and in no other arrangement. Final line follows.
mph 130
